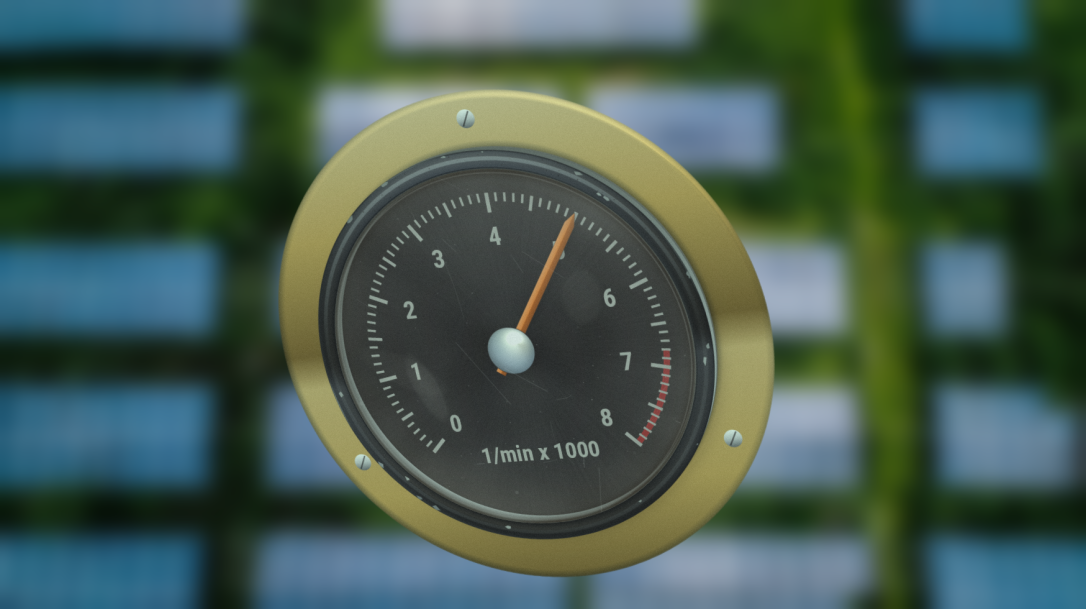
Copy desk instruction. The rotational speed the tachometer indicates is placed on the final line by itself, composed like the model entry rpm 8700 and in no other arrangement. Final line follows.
rpm 5000
